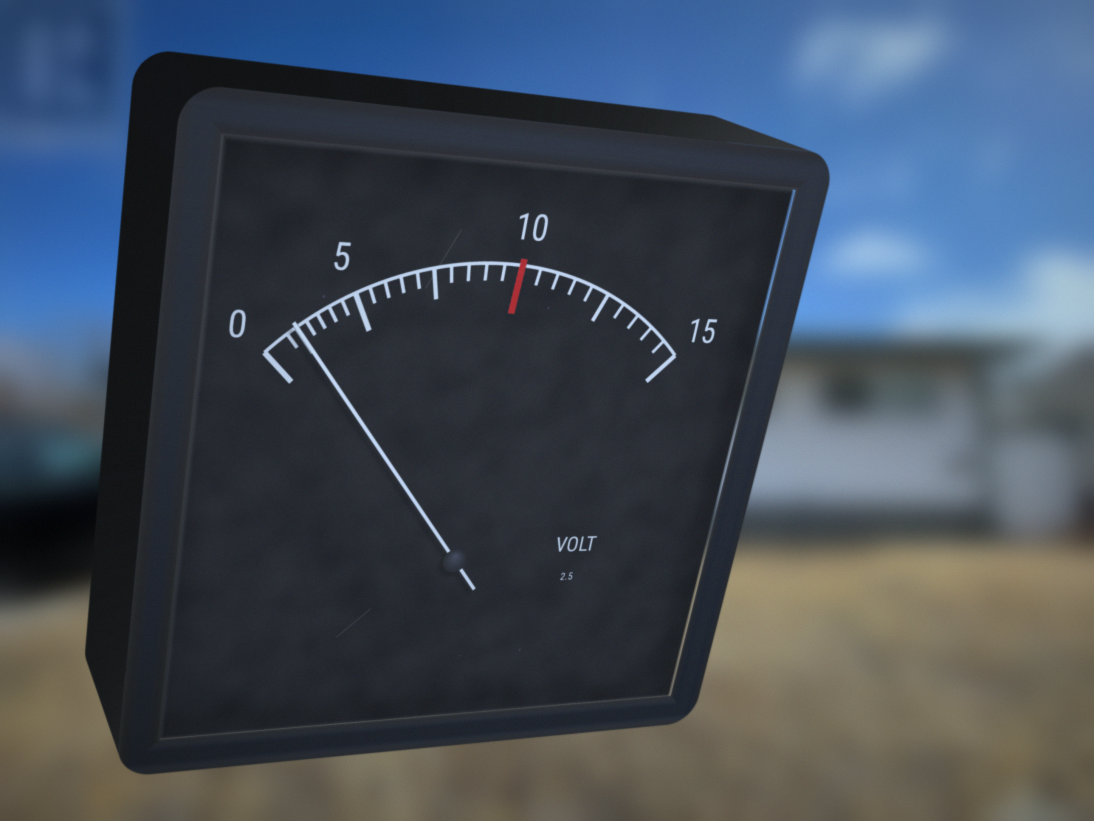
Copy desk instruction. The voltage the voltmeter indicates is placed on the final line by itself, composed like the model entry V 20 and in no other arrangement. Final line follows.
V 2.5
